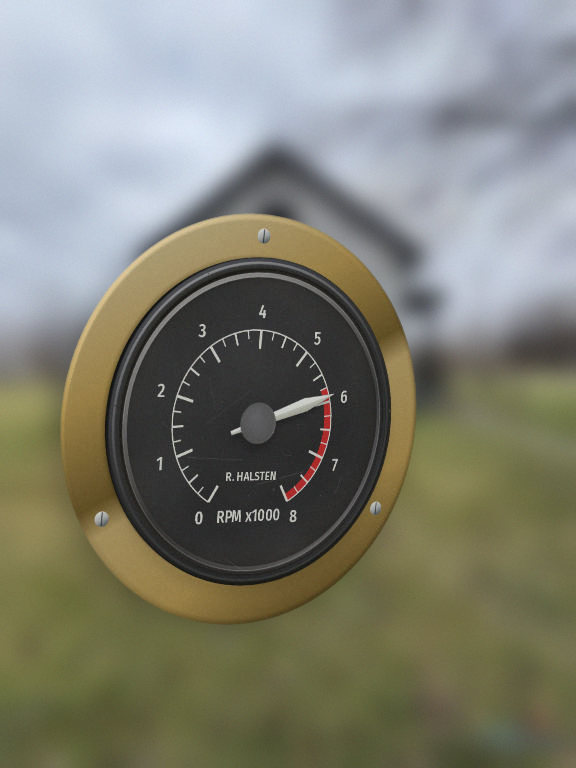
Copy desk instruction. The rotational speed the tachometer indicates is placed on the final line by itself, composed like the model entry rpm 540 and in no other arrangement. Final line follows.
rpm 5875
